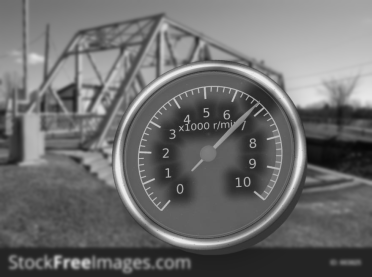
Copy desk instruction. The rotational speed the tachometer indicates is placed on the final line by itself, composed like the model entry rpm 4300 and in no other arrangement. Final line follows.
rpm 6800
